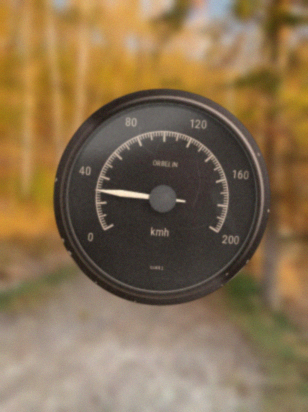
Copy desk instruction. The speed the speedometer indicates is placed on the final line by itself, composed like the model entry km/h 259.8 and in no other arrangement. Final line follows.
km/h 30
